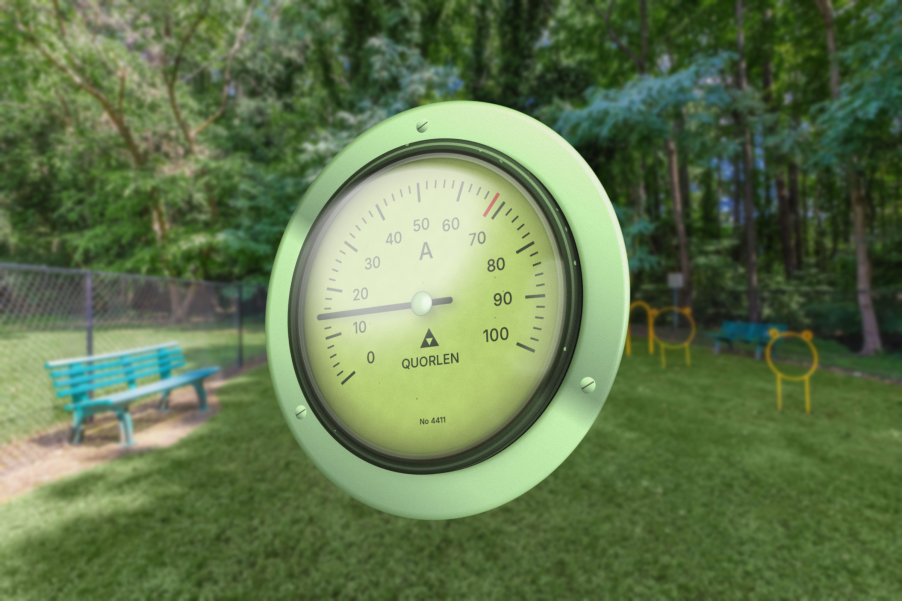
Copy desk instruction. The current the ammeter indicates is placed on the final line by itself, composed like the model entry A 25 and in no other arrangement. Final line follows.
A 14
